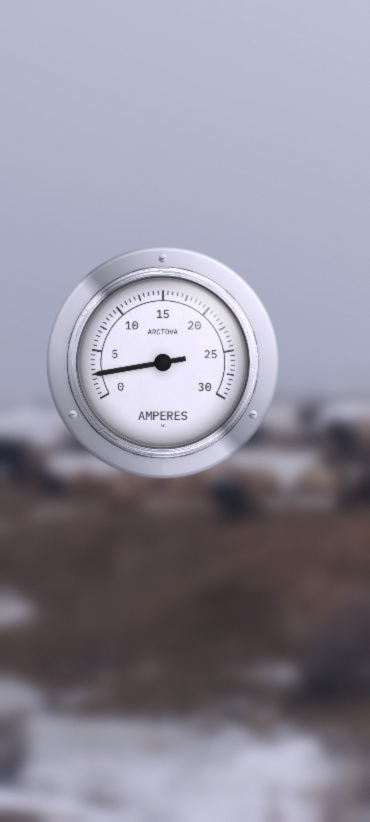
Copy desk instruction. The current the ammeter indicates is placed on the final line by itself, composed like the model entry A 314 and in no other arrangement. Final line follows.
A 2.5
